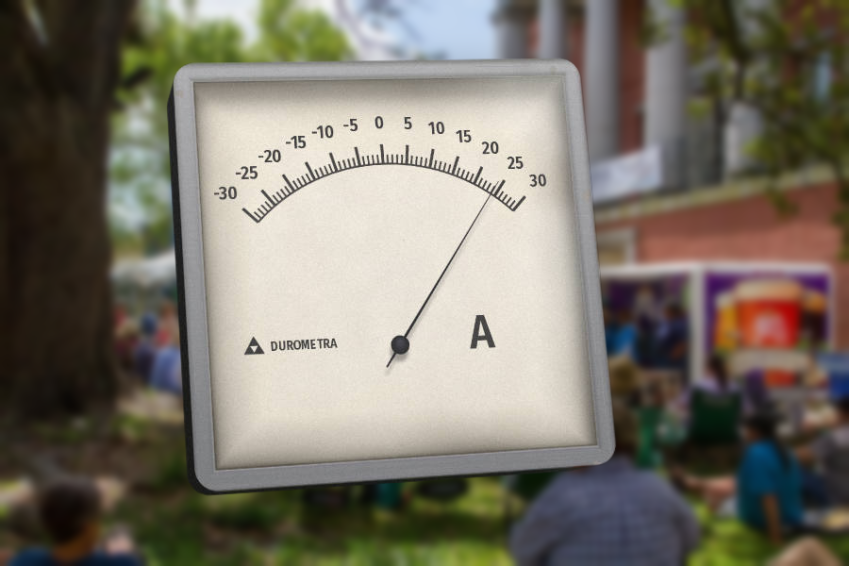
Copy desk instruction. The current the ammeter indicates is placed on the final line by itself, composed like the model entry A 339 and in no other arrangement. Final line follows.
A 24
